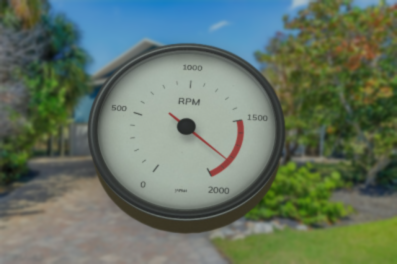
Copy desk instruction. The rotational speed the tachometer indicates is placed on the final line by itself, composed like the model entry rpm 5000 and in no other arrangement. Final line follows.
rpm 1850
